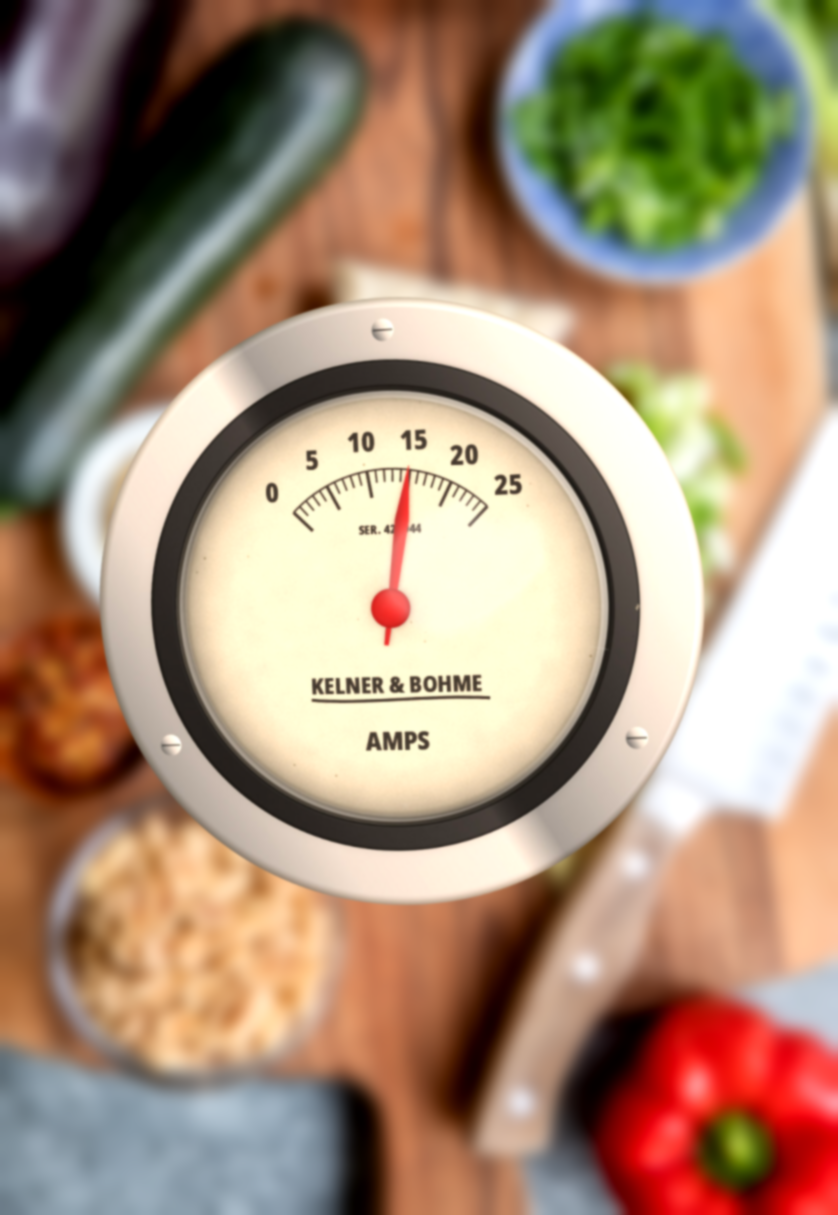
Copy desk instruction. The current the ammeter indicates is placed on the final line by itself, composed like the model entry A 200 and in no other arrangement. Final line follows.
A 15
